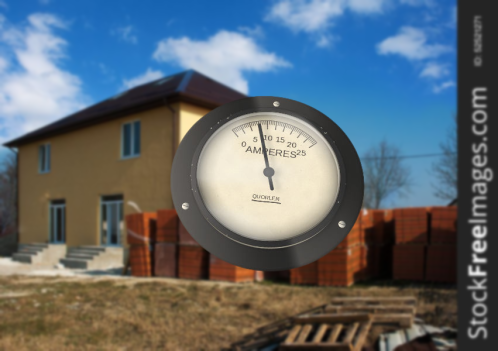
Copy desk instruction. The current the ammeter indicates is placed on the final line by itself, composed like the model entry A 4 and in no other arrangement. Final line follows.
A 7.5
